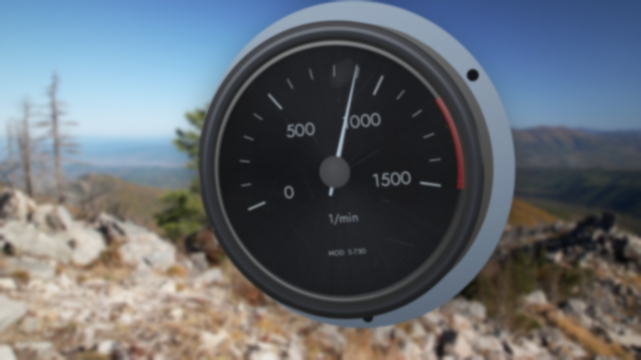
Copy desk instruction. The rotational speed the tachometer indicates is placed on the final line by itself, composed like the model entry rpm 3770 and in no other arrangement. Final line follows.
rpm 900
